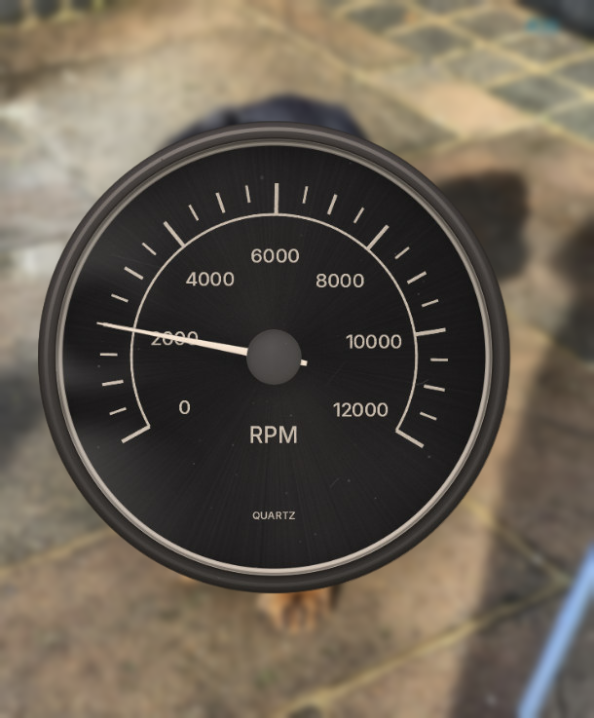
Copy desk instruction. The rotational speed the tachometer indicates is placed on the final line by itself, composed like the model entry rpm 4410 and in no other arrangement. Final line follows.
rpm 2000
